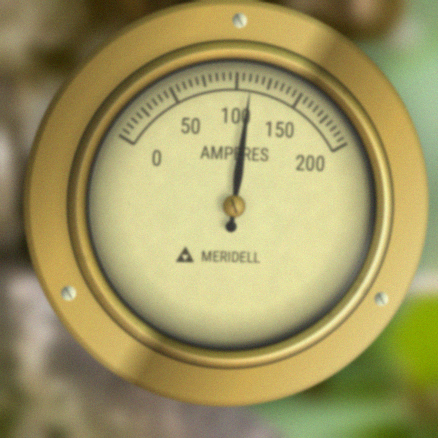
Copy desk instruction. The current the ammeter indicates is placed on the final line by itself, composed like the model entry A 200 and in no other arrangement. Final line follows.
A 110
